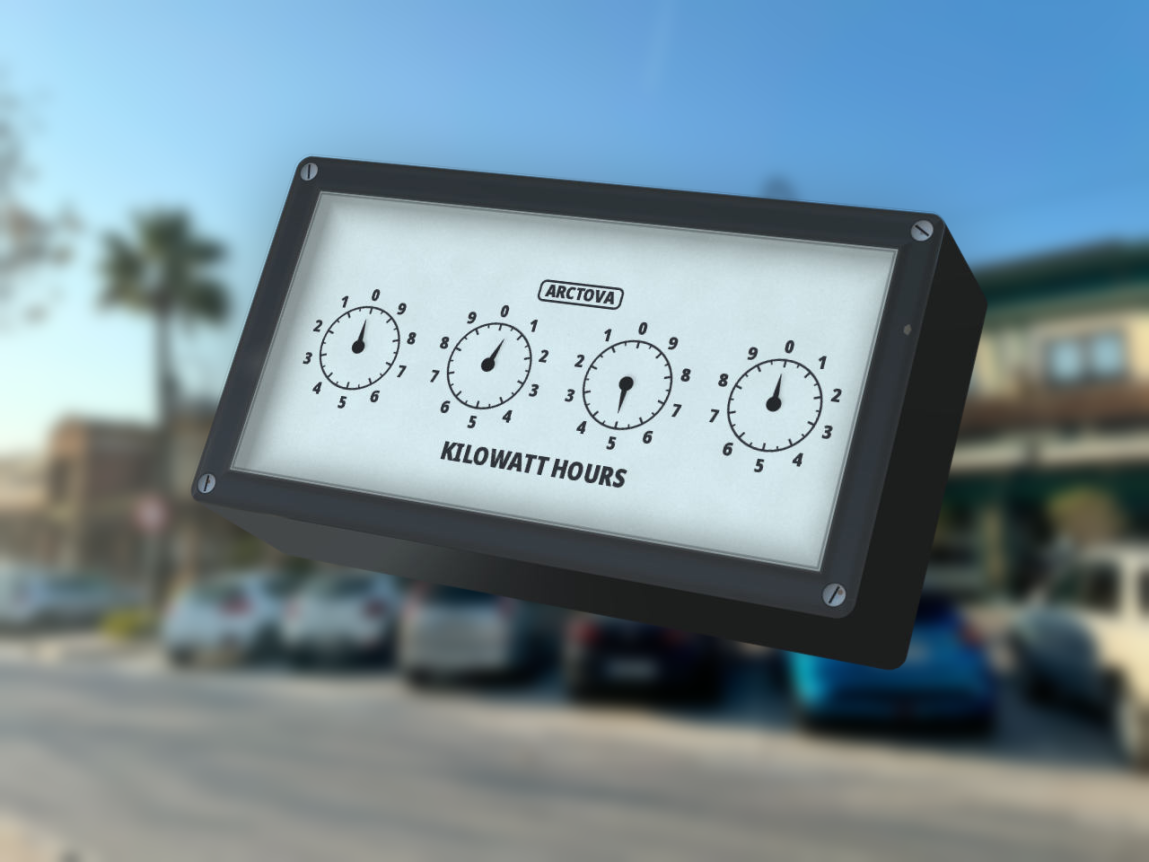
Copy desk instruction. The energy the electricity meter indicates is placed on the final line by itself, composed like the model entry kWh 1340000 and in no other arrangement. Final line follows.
kWh 50
